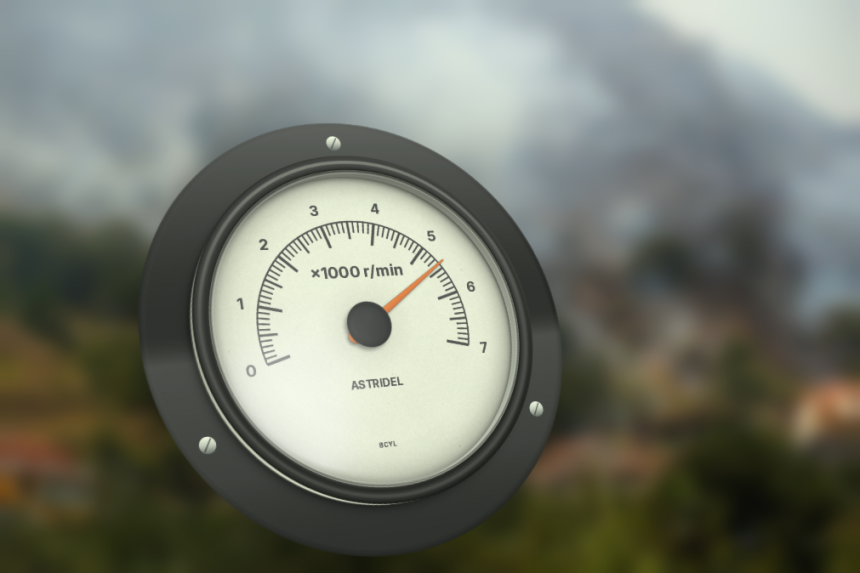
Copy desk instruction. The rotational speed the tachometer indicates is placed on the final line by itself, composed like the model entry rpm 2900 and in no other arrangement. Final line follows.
rpm 5400
